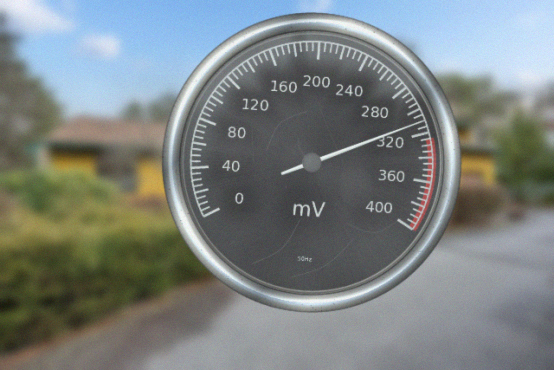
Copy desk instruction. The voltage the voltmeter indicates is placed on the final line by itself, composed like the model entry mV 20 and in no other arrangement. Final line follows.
mV 310
